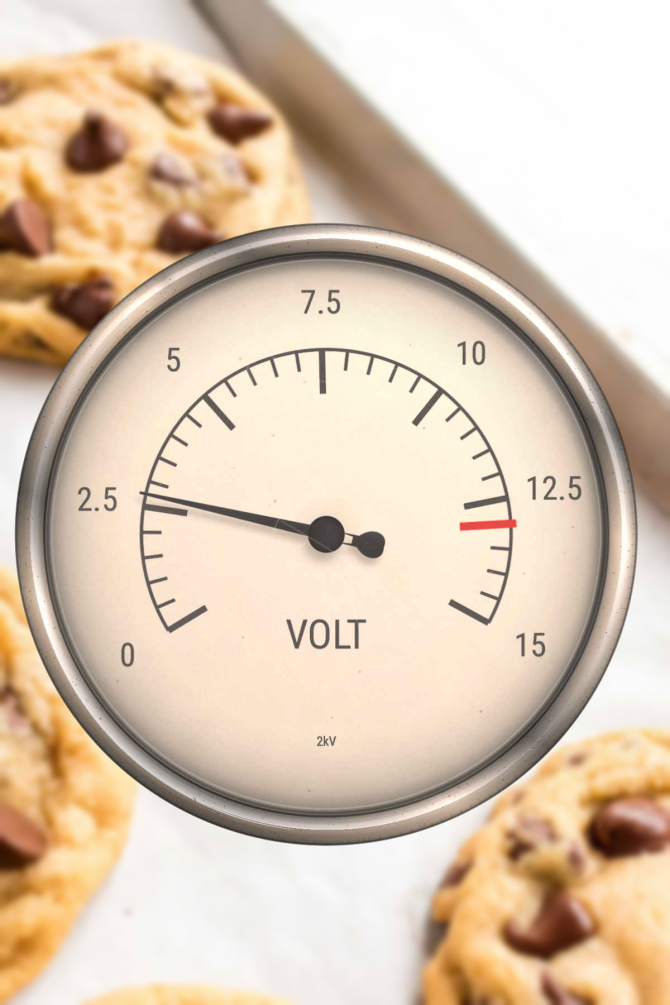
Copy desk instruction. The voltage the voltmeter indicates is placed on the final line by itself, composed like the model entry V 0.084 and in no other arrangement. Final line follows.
V 2.75
